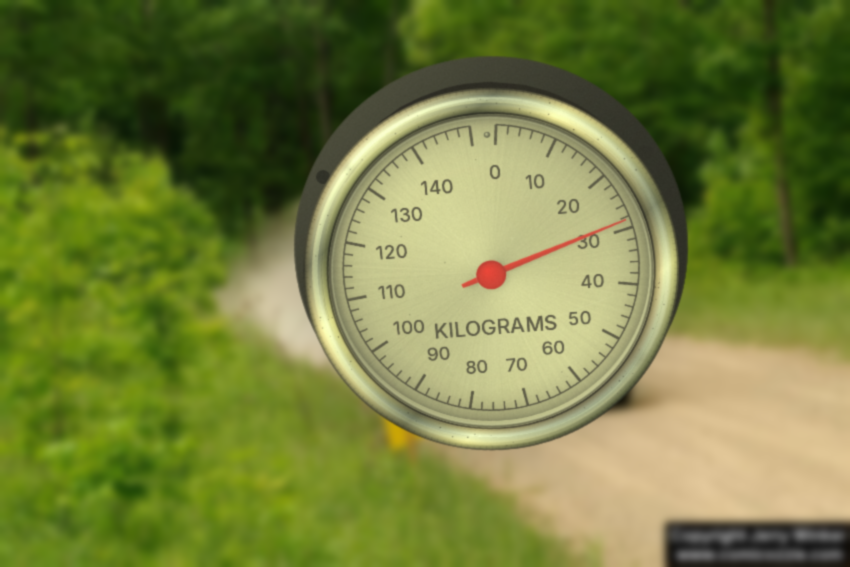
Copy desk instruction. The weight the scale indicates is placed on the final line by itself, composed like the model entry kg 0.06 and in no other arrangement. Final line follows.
kg 28
